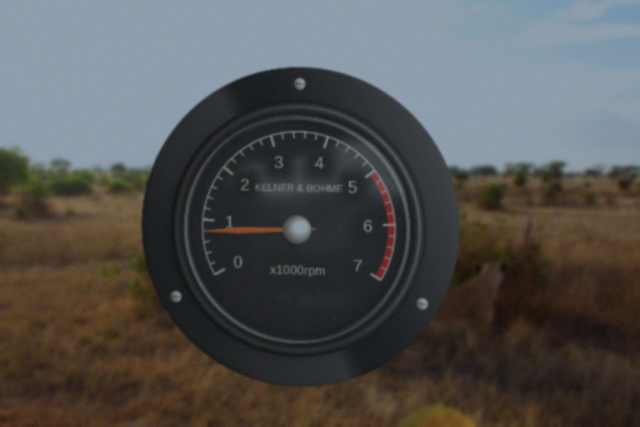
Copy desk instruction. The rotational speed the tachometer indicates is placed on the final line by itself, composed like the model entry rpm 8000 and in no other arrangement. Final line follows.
rpm 800
